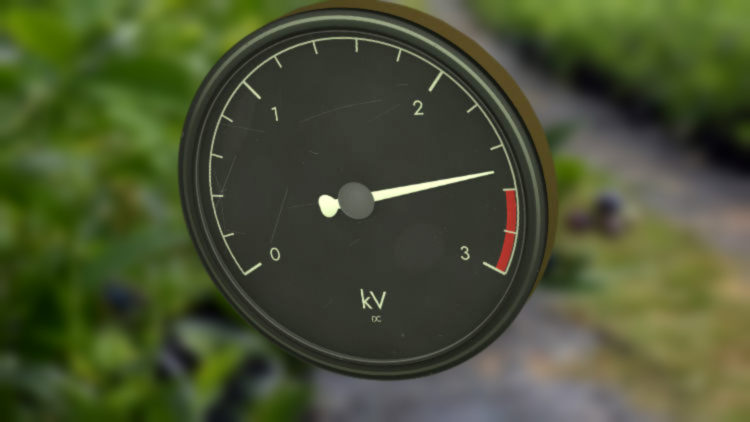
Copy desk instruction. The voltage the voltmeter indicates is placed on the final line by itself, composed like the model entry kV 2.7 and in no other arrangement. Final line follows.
kV 2.5
